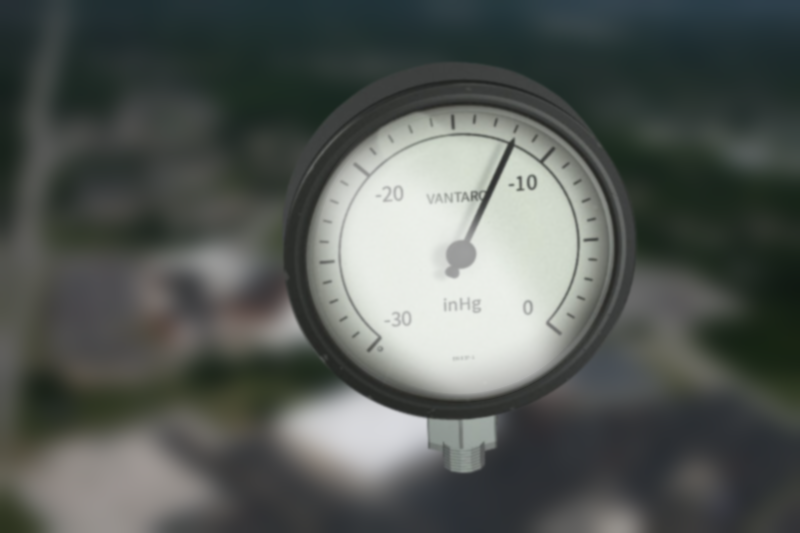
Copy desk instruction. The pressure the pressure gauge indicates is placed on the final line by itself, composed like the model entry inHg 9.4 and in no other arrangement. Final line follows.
inHg -12
